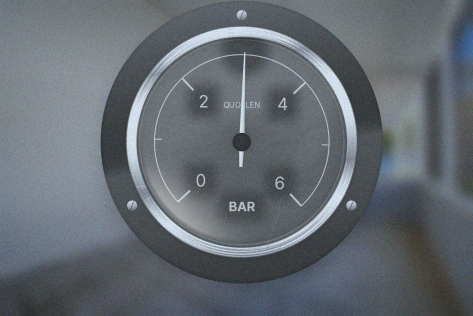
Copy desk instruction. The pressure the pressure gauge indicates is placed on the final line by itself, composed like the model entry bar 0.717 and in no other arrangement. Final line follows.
bar 3
